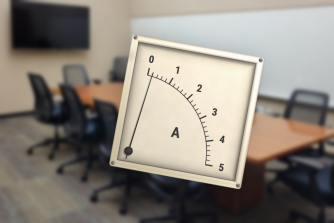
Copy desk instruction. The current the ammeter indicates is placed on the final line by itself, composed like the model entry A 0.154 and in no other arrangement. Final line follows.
A 0.2
